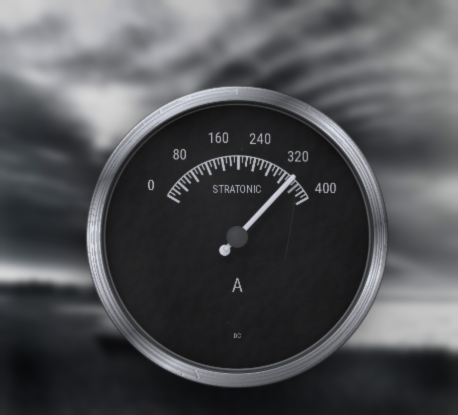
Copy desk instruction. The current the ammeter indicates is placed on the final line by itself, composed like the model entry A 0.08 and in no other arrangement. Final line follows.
A 340
